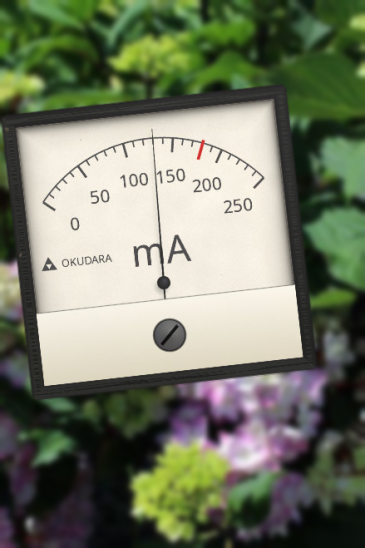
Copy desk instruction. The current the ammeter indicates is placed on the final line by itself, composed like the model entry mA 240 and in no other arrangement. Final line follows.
mA 130
